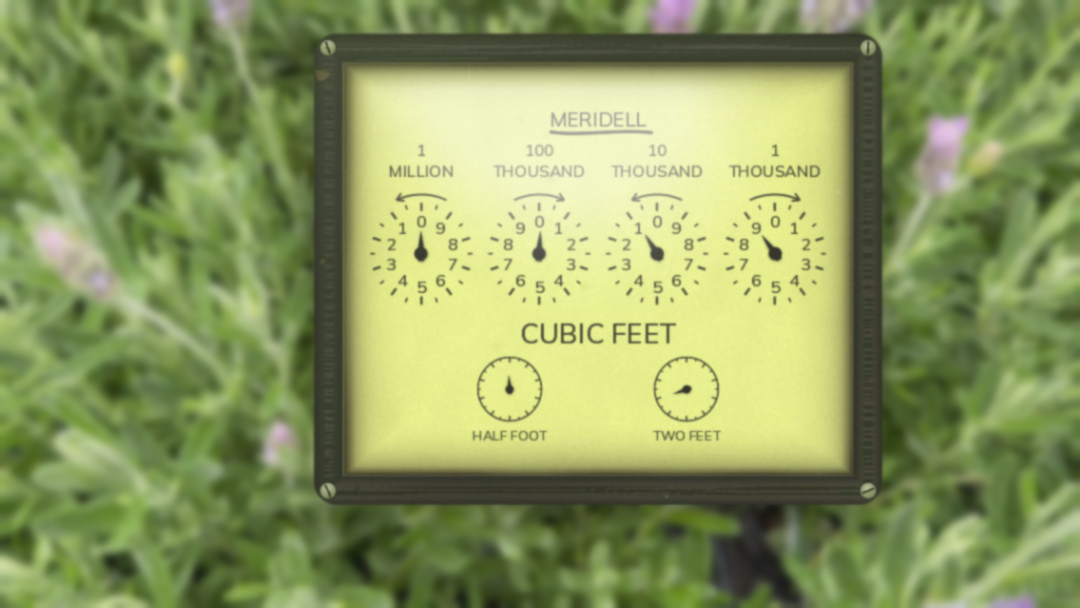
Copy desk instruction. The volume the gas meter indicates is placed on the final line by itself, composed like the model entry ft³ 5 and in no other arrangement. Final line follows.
ft³ 900
